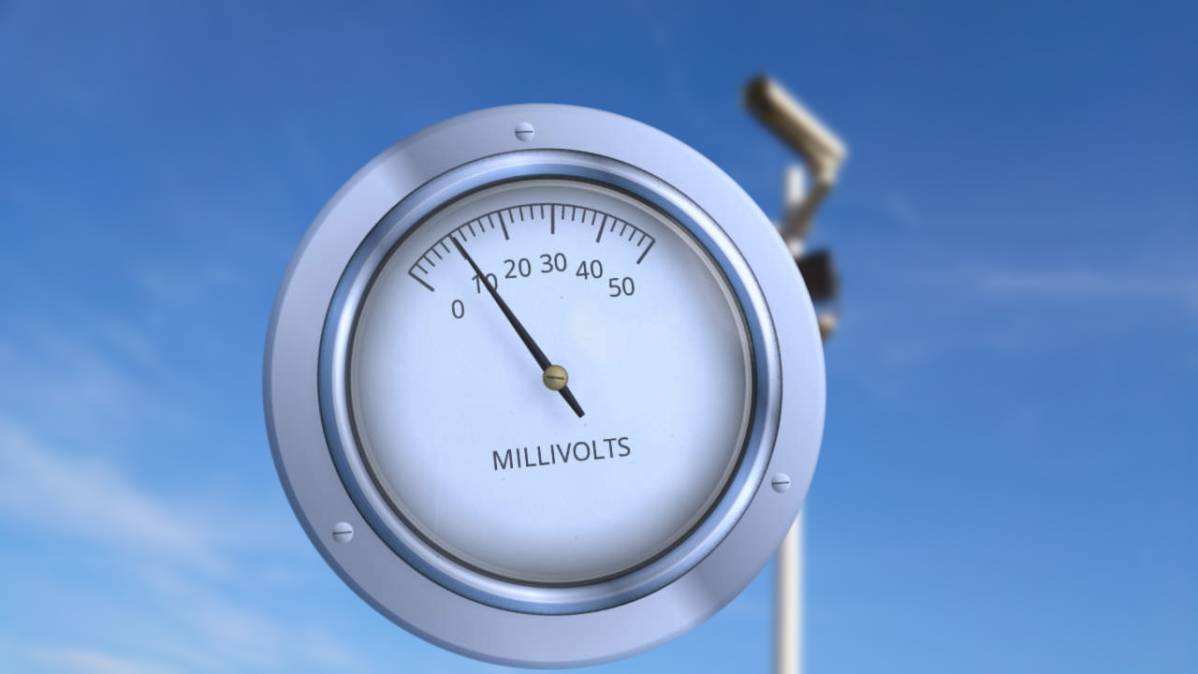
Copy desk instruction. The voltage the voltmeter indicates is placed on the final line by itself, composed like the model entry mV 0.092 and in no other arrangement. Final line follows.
mV 10
